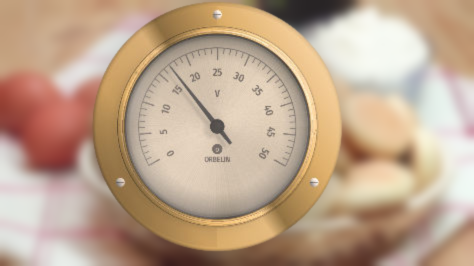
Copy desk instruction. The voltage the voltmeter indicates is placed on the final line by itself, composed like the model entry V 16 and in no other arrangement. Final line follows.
V 17
